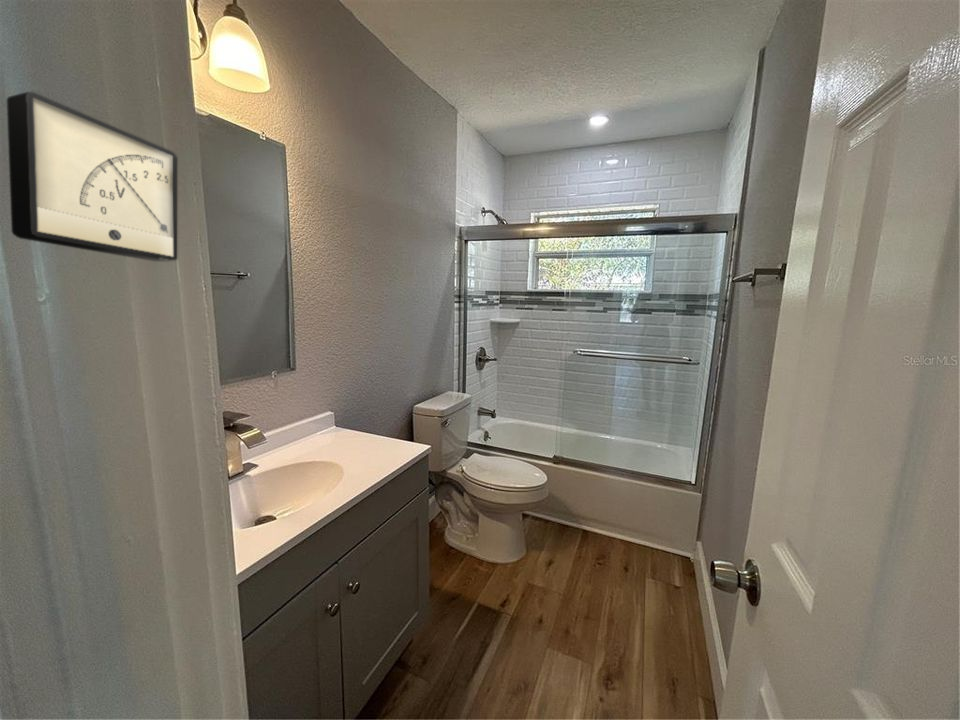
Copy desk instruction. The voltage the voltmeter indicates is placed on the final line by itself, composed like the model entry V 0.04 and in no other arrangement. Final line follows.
V 1.25
